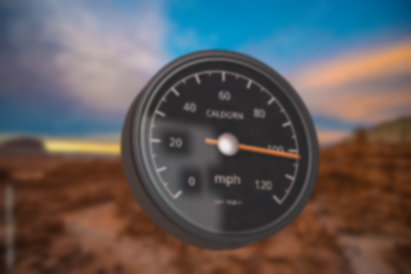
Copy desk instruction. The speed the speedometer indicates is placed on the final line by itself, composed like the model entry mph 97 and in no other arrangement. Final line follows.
mph 102.5
